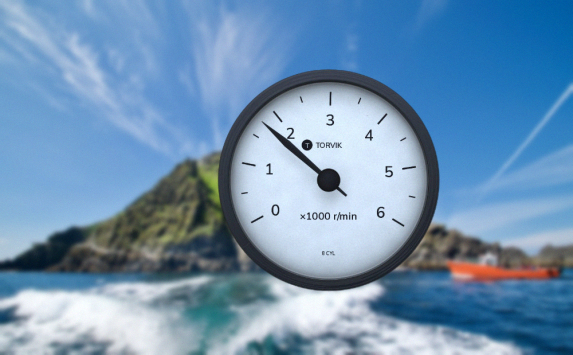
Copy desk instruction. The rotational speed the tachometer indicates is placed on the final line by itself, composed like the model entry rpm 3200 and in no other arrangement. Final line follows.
rpm 1750
